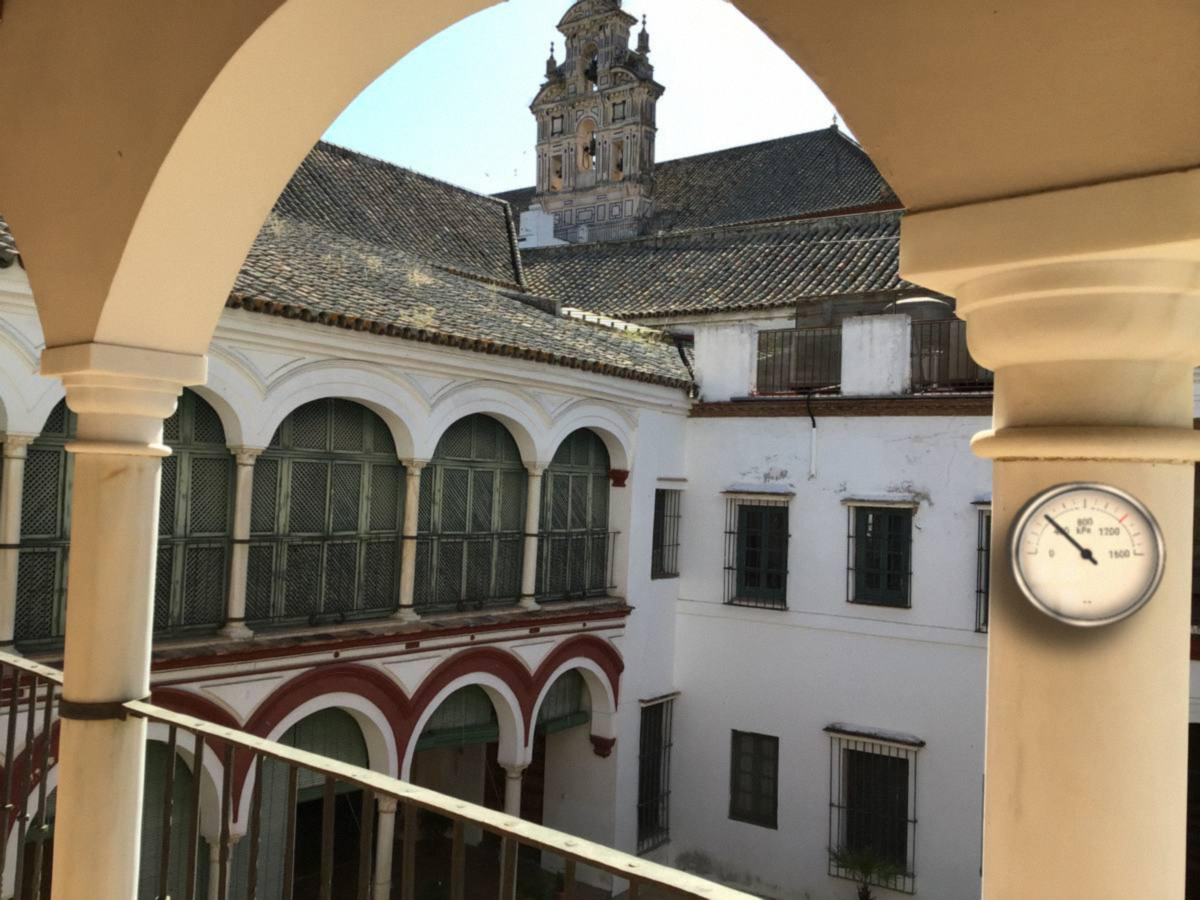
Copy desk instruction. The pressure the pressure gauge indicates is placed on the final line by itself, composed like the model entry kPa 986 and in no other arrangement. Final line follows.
kPa 400
